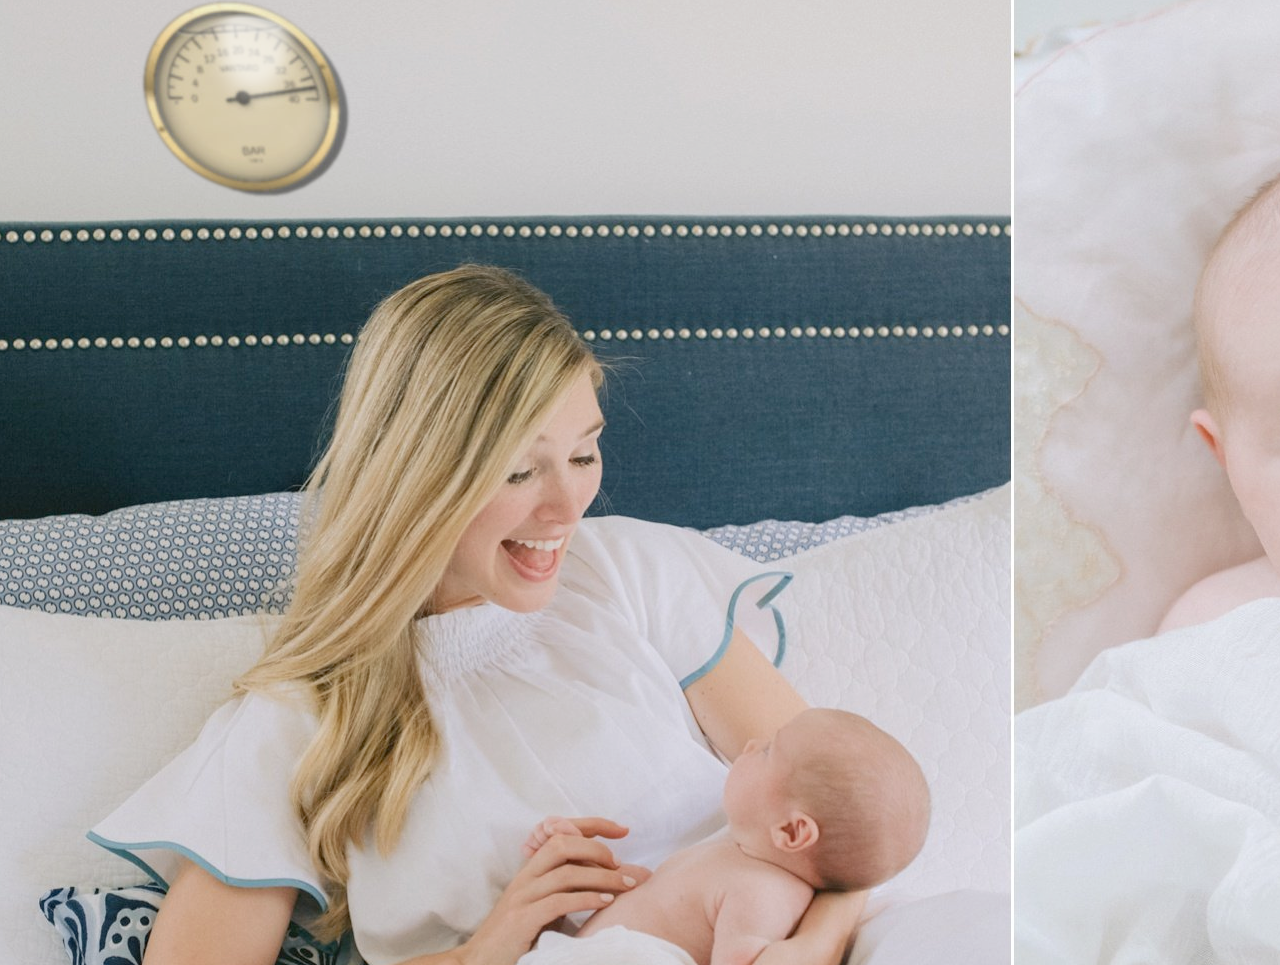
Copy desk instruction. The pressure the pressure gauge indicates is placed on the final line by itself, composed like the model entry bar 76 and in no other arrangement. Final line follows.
bar 38
